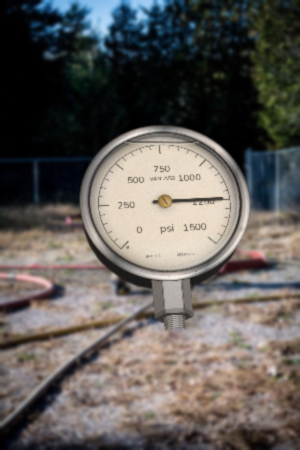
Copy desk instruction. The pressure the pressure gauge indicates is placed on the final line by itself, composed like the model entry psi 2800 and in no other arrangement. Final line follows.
psi 1250
